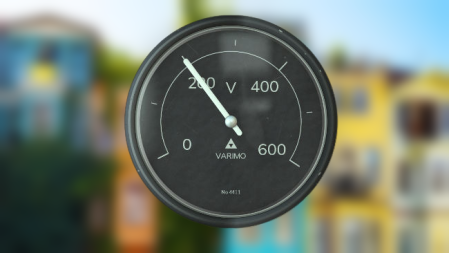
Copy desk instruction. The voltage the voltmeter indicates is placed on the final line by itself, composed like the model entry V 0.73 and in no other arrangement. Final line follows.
V 200
